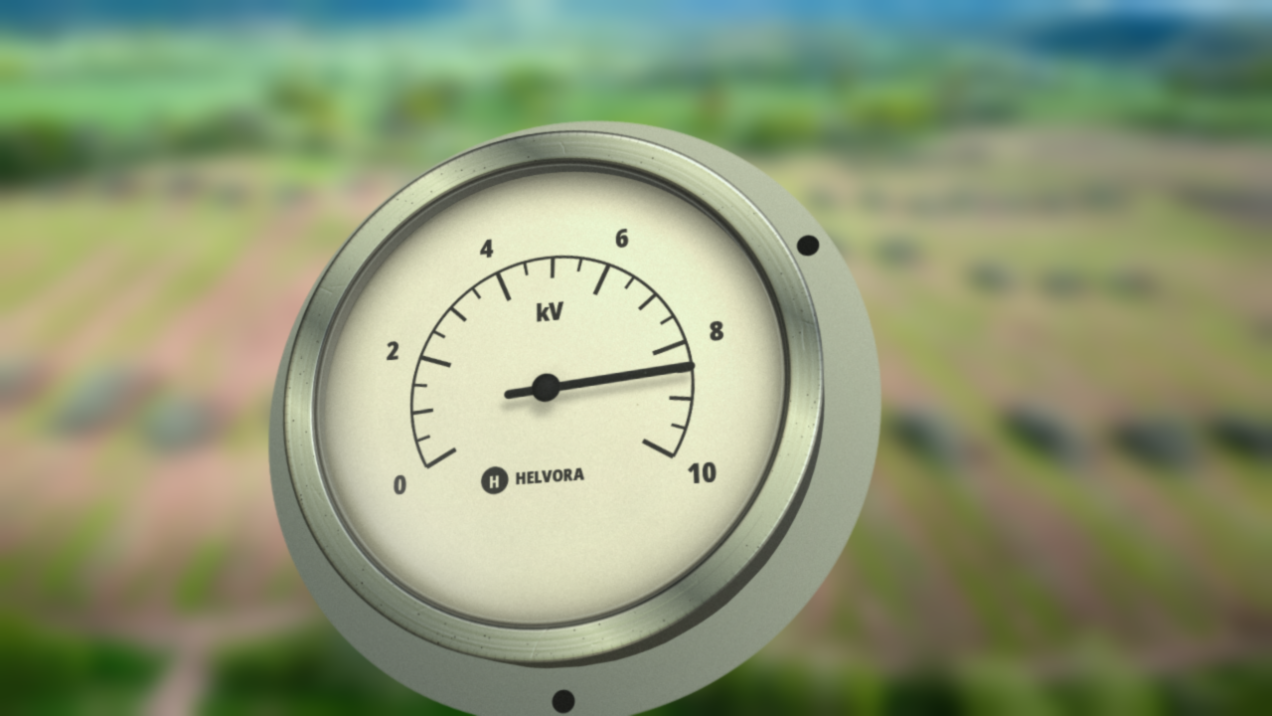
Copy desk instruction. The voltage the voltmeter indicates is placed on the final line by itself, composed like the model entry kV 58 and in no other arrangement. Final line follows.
kV 8.5
